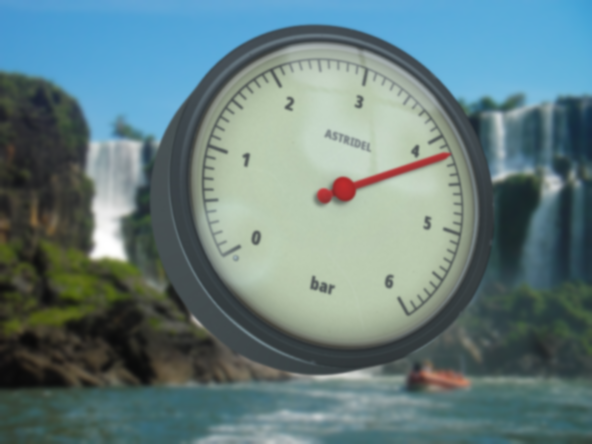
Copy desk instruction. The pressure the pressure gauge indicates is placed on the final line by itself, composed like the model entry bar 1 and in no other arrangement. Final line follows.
bar 4.2
